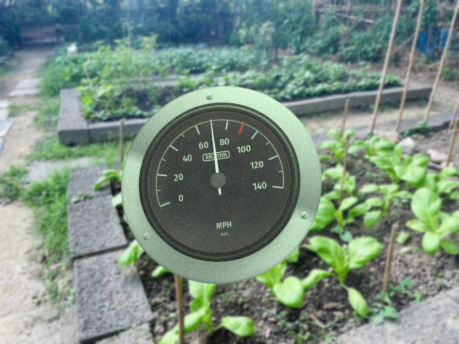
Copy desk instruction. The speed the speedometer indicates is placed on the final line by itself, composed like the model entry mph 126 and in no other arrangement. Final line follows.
mph 70
